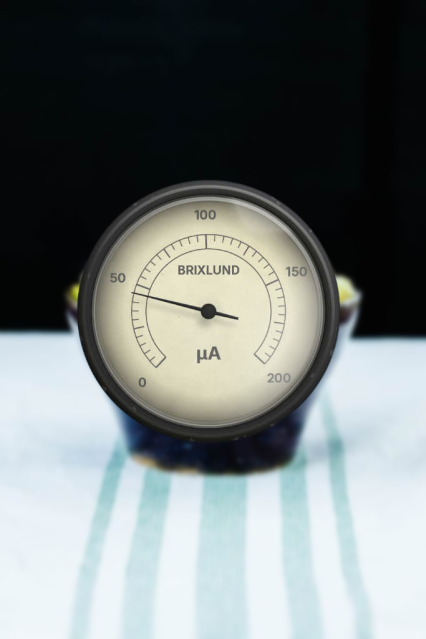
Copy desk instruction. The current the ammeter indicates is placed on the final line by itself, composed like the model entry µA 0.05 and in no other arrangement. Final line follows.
µA 45
